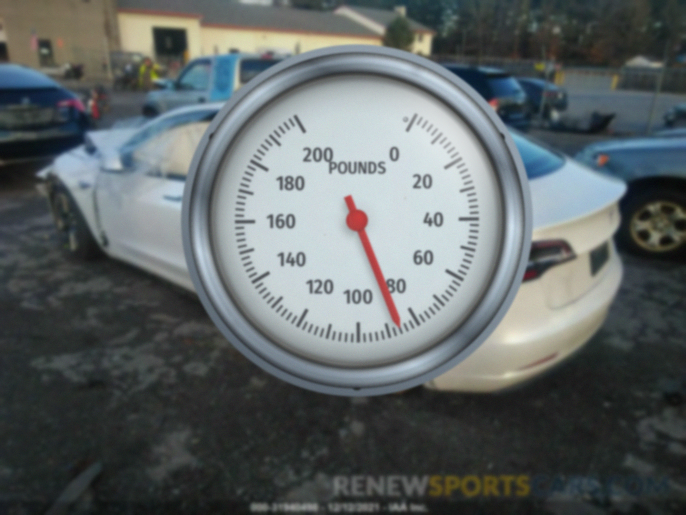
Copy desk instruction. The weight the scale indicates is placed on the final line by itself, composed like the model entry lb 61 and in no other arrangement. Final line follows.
lb 86
